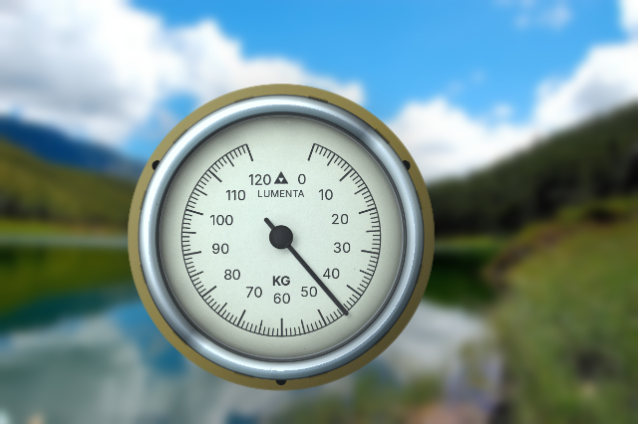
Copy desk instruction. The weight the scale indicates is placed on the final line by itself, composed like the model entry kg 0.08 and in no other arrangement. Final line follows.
kg 45
